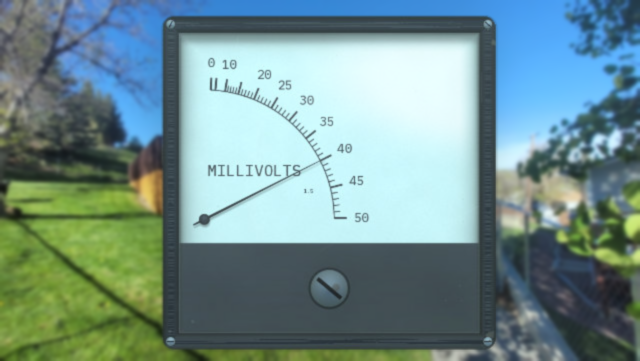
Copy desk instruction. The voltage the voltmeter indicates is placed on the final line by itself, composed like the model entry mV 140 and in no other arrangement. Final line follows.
mV 40
